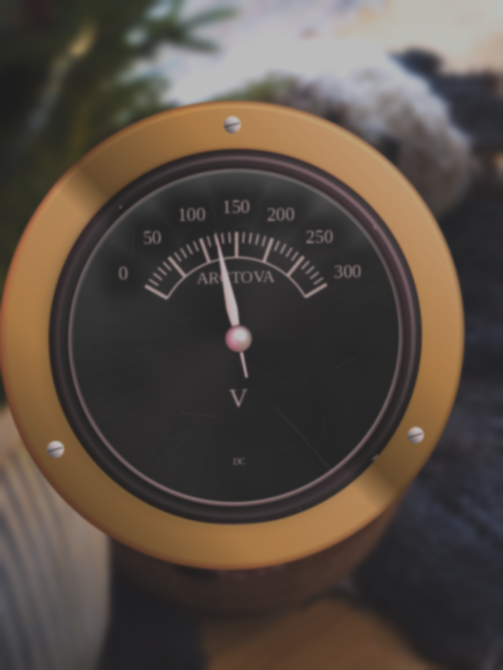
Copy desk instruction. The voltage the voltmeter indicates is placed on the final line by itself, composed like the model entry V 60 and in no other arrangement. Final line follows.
V 120
